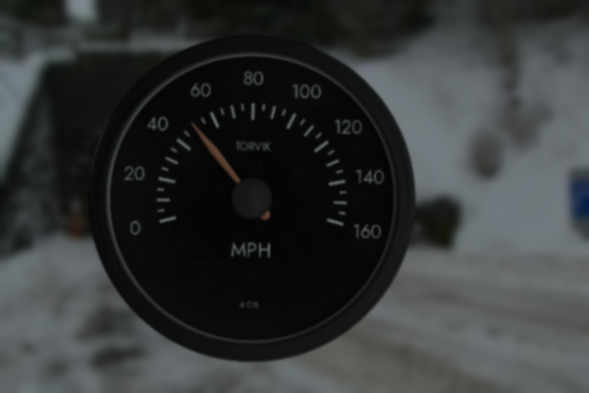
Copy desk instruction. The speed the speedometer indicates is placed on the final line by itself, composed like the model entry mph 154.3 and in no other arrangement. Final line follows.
mph 50
